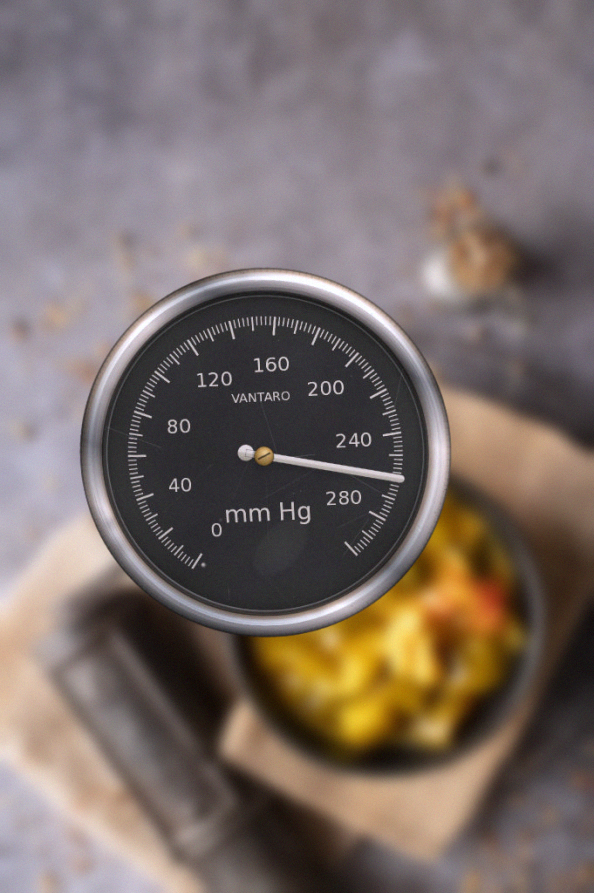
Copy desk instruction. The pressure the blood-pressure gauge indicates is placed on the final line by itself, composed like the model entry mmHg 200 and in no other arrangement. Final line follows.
mmHg 260
